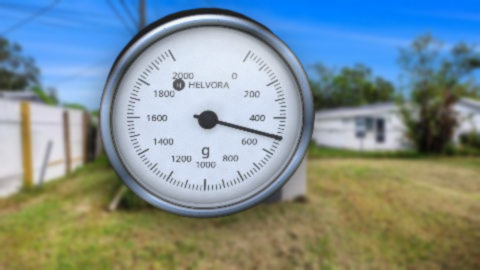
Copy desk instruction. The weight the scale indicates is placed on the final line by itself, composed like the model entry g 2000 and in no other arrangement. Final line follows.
g 500
